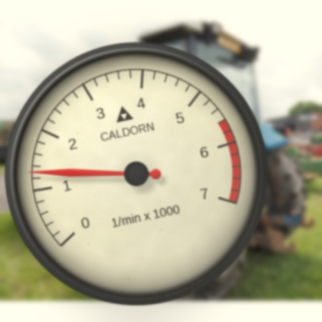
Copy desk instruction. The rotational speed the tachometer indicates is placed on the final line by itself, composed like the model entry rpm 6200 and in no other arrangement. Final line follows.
rpm 1300
